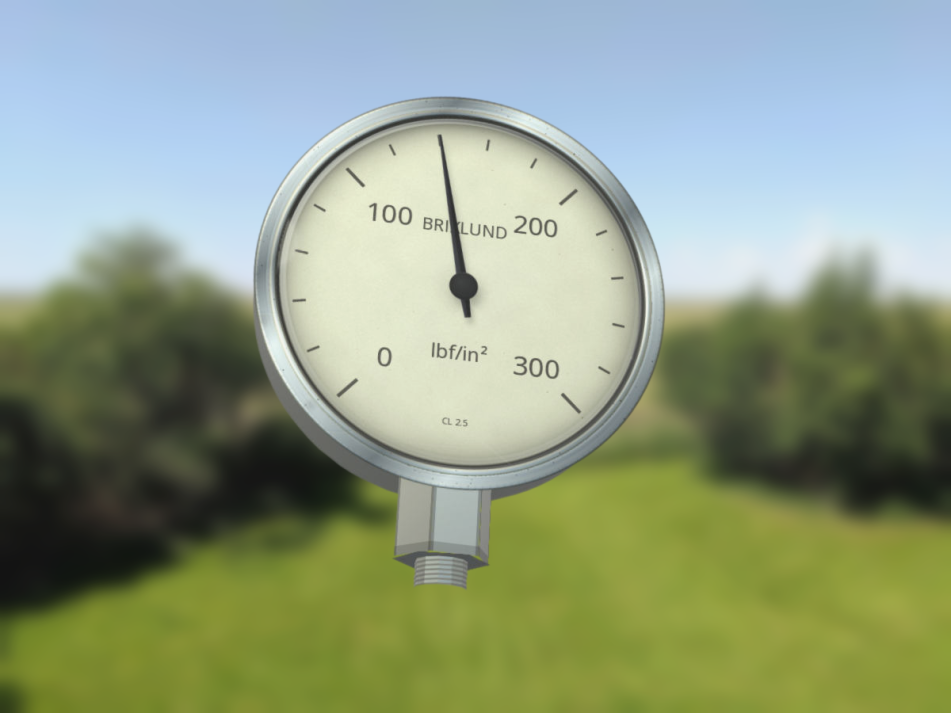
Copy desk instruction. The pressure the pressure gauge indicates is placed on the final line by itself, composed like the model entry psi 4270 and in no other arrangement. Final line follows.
psi 140
